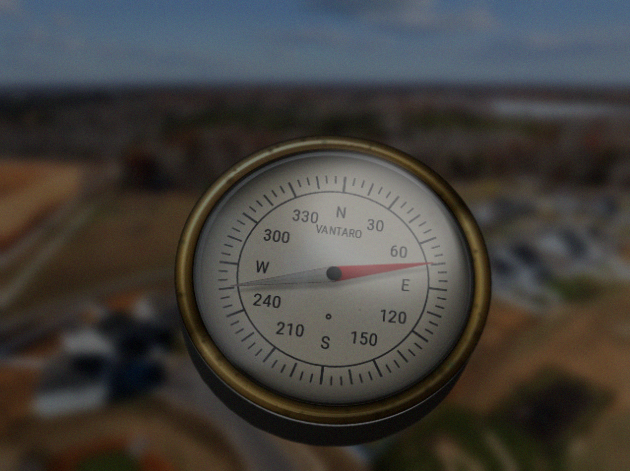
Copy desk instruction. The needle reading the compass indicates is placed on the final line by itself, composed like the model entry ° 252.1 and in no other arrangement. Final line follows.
° 75
